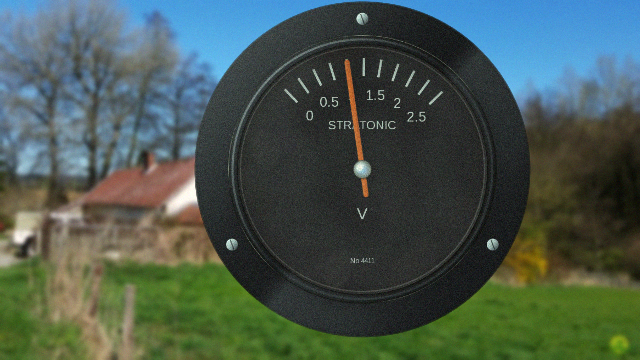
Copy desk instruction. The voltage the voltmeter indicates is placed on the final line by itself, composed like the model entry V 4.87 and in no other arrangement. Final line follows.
V 1
